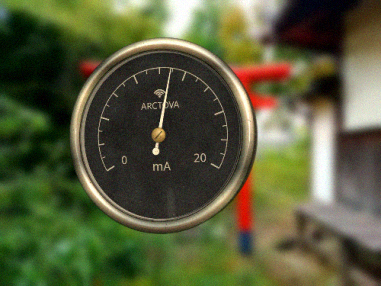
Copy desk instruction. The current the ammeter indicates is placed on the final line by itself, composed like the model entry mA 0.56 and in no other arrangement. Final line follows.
mA 11
